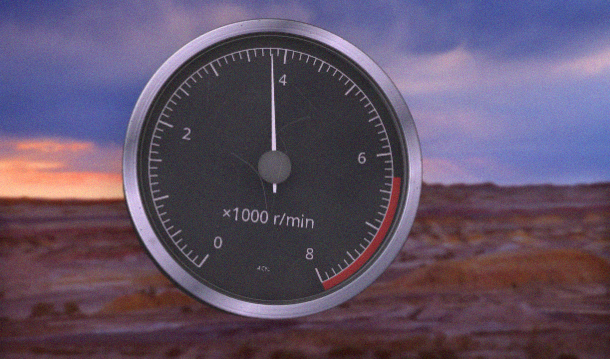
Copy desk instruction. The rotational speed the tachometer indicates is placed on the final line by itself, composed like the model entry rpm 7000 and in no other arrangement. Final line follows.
rpm 3800
